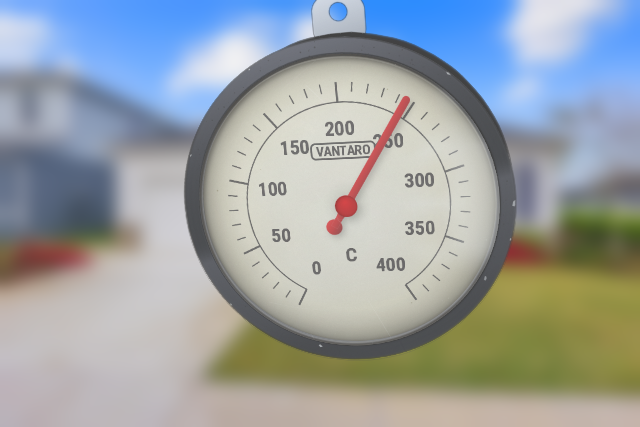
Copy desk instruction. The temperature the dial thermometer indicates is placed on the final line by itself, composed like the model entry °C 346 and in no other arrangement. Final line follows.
°C 245
